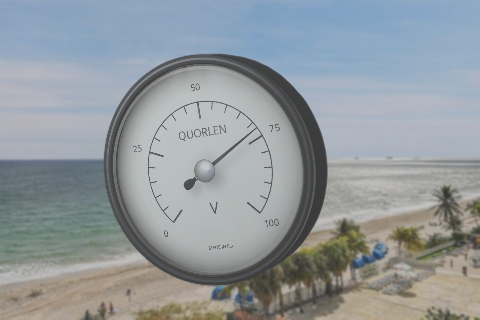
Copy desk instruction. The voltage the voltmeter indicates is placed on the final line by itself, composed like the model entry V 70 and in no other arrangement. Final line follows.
V 72.5
